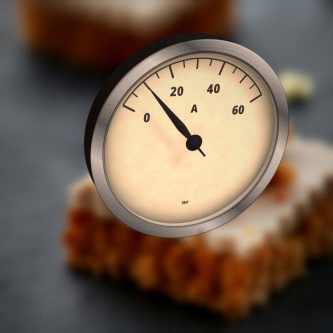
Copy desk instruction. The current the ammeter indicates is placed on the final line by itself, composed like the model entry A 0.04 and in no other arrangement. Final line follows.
A 10
